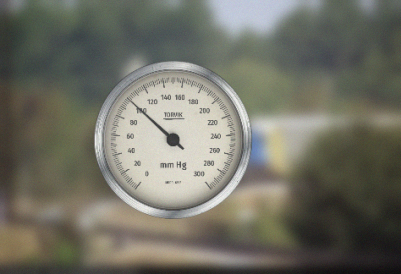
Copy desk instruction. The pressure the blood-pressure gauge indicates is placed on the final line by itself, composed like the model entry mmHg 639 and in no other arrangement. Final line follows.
mmHg 100
